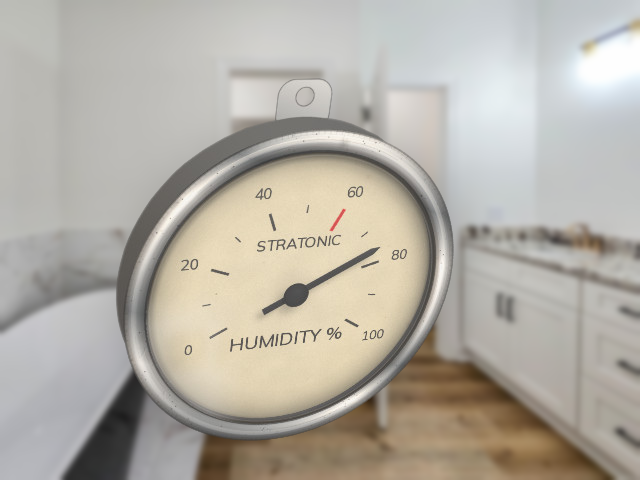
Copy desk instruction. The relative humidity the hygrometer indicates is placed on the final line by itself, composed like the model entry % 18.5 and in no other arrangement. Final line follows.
% 75
